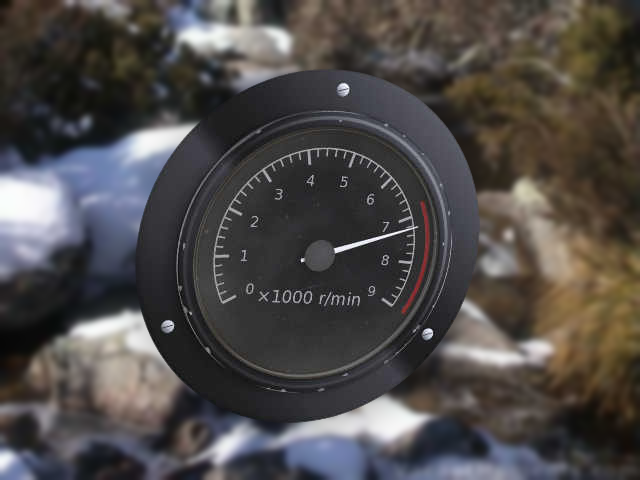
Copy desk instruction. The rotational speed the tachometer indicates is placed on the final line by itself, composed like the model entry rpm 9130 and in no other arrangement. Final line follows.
rpm 7200
